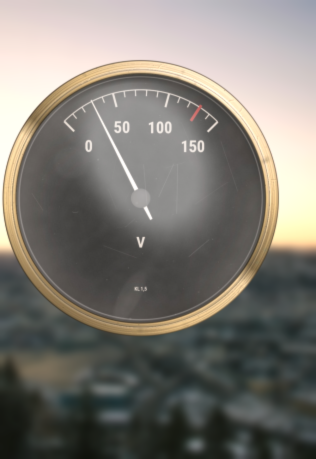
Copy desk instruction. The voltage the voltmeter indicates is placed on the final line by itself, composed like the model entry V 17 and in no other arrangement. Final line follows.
V 30
